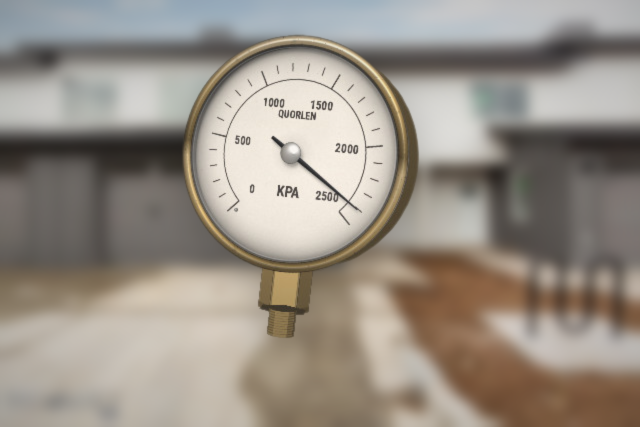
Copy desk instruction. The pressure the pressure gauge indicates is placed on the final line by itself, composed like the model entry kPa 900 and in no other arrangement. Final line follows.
kPa 2400
